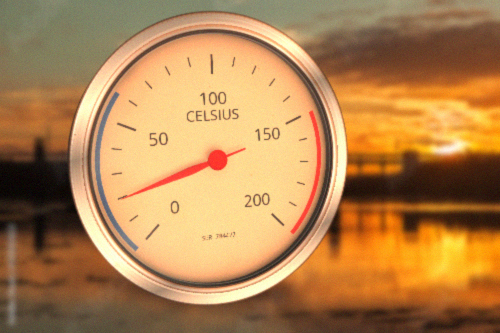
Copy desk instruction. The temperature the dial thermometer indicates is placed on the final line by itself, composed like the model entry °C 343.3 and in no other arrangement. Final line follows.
°C 20
